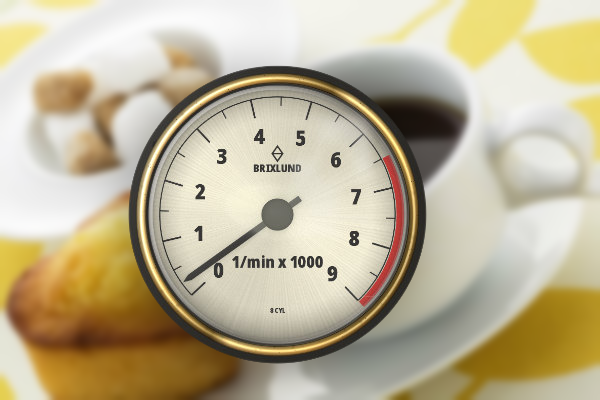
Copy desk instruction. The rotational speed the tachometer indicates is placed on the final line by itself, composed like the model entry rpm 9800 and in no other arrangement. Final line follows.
rpm 250
